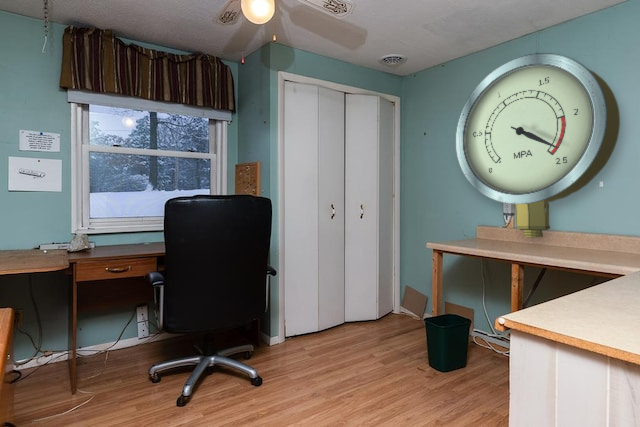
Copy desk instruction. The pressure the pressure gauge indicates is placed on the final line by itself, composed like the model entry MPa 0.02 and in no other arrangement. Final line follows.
MPa 2.4
